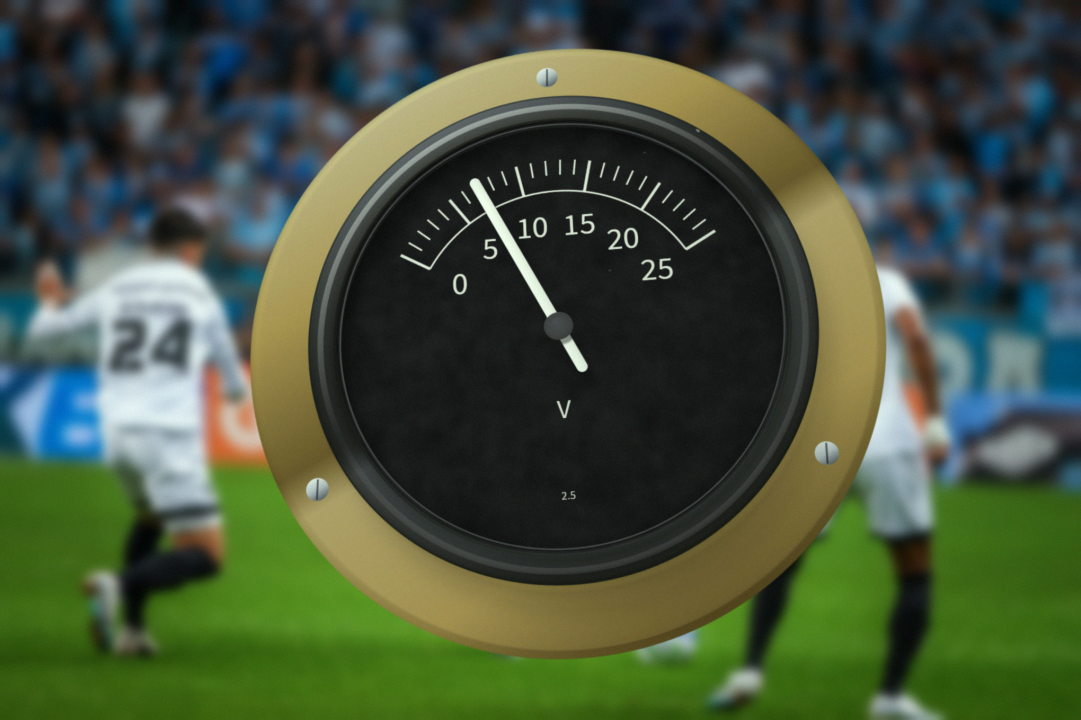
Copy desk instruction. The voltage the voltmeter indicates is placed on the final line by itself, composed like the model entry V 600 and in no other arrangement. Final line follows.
V 7
